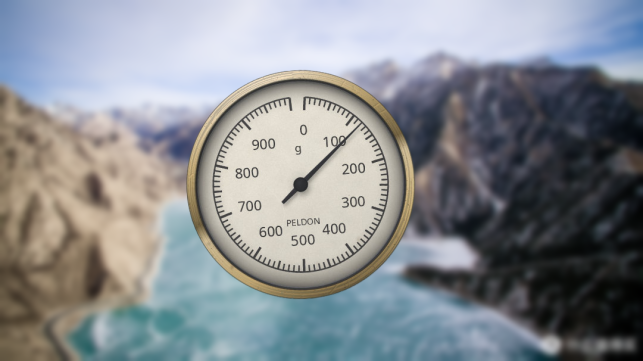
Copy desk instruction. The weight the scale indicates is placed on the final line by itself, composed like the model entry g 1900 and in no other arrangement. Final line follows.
g 120
